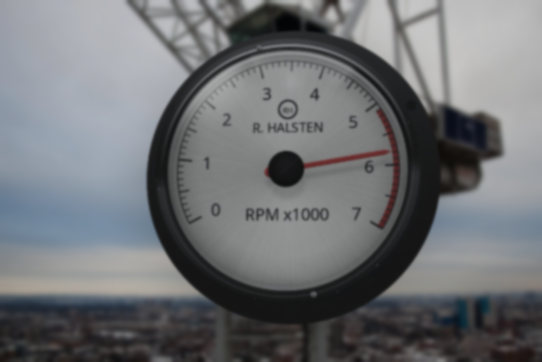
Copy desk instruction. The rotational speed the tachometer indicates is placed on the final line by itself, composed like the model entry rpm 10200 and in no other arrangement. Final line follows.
rpm 5800
